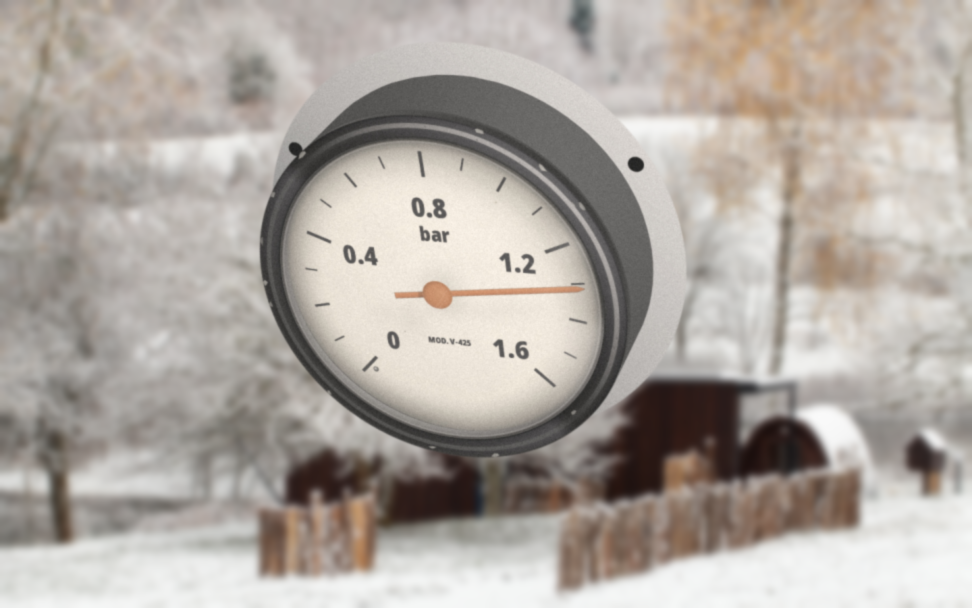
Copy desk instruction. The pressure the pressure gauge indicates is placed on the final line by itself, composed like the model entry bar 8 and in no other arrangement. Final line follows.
bar 1.3
